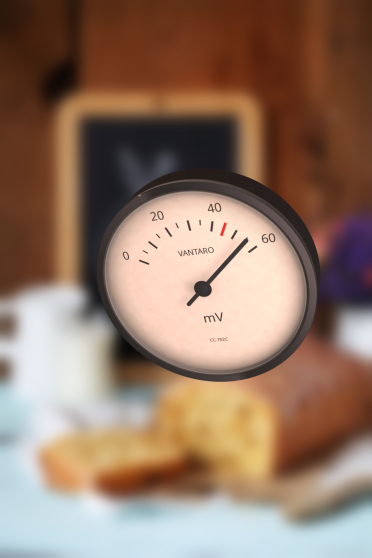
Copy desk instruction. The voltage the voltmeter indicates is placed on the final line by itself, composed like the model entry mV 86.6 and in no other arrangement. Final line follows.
mV 55
